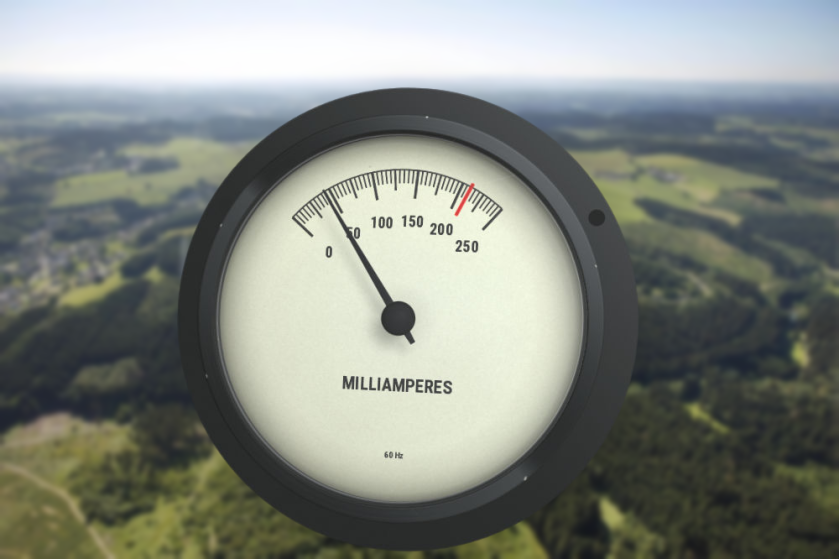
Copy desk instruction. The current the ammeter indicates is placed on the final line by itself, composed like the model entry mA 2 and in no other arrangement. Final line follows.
mA 45
